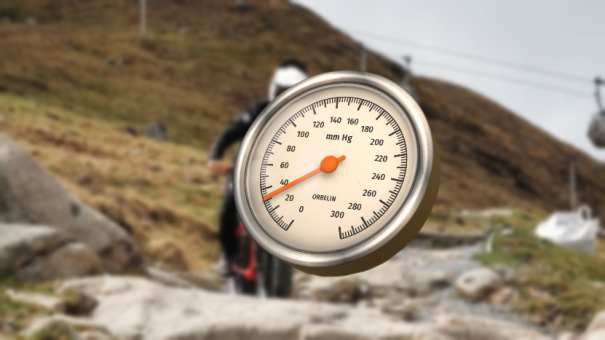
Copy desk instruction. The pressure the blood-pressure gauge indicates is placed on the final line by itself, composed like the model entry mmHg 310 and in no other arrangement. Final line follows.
mmHg 30
